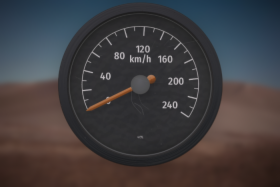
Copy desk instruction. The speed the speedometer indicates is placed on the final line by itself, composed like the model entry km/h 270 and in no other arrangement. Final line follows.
km/h 0
